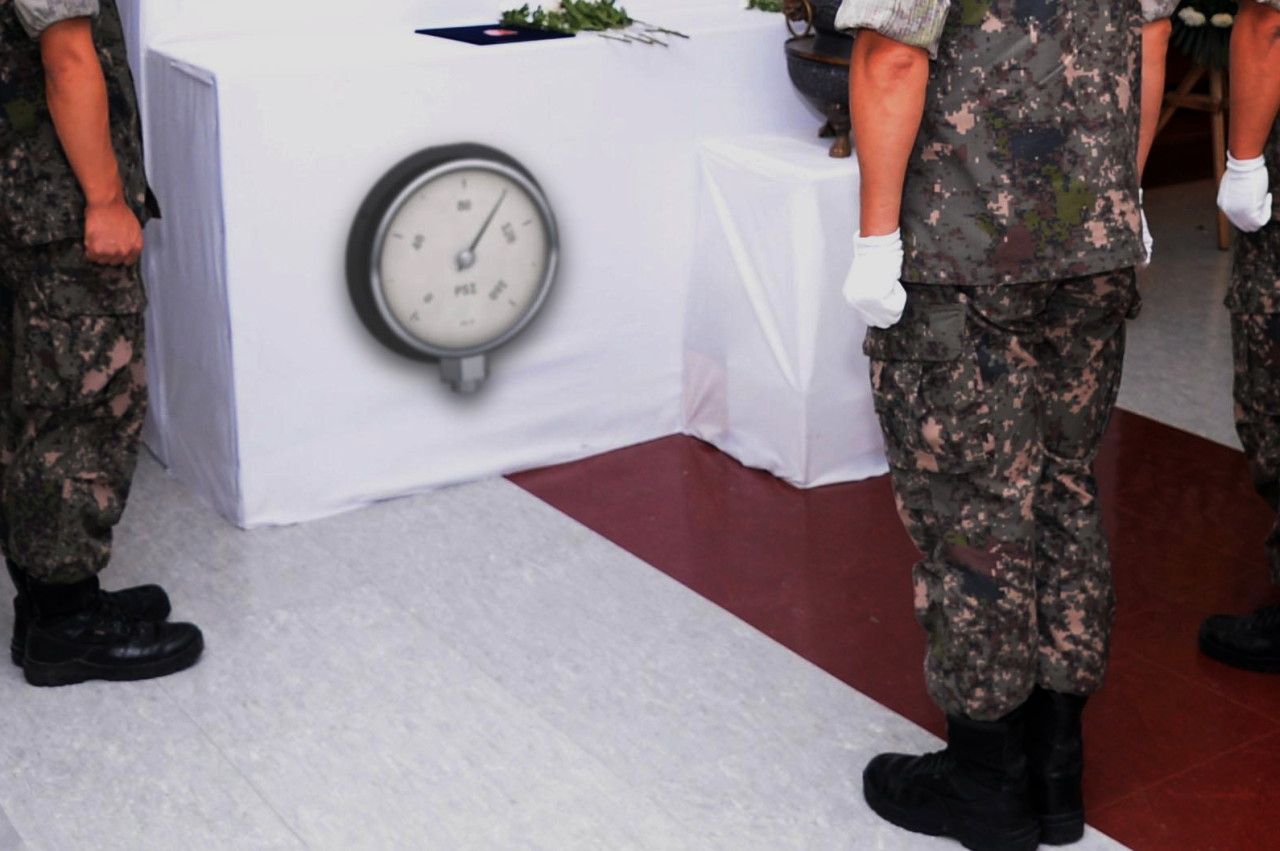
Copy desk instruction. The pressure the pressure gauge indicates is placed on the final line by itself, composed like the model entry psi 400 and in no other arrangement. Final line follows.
psi 100
